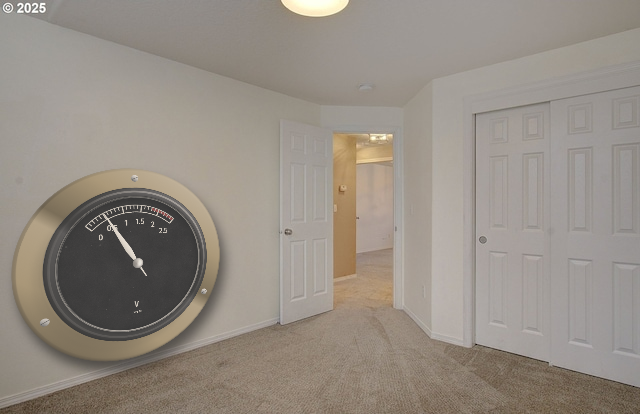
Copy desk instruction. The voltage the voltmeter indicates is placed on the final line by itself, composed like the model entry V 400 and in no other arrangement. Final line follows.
V 0.5
